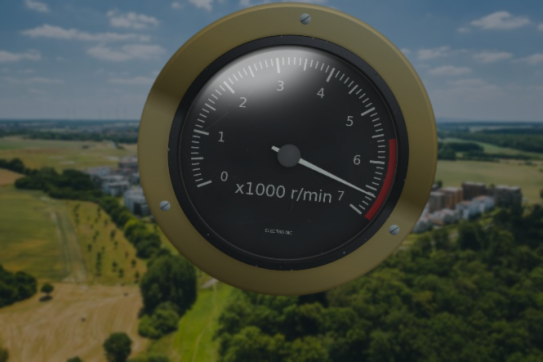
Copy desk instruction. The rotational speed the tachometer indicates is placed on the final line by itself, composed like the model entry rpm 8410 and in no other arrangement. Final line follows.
rpm 6600
